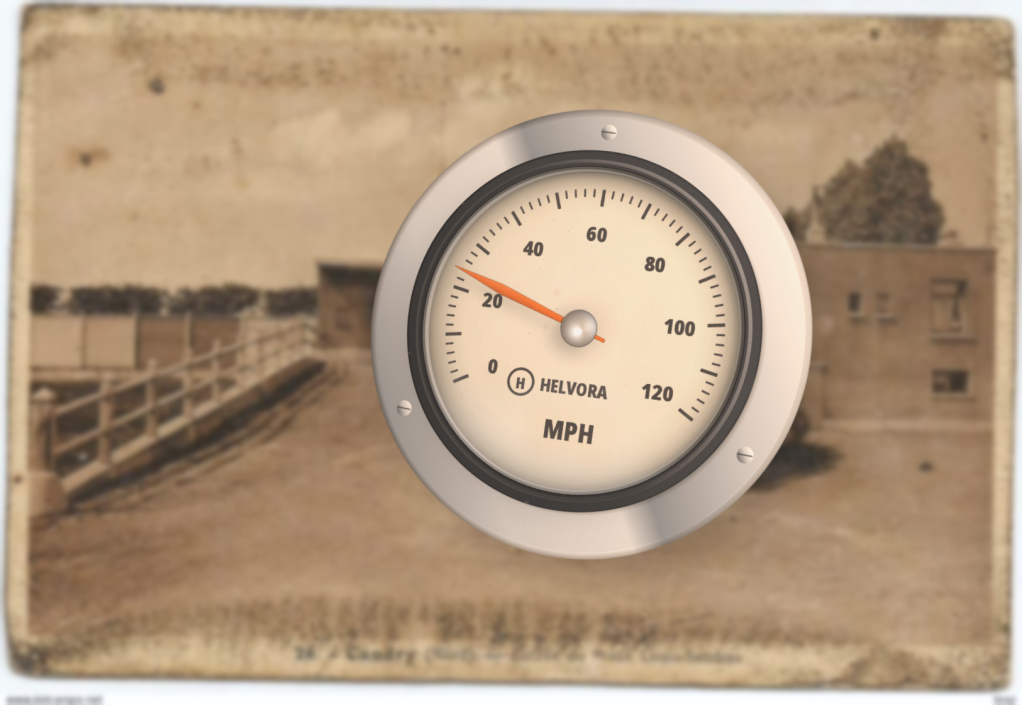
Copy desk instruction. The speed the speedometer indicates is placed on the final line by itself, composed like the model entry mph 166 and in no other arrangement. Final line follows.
mph 24
